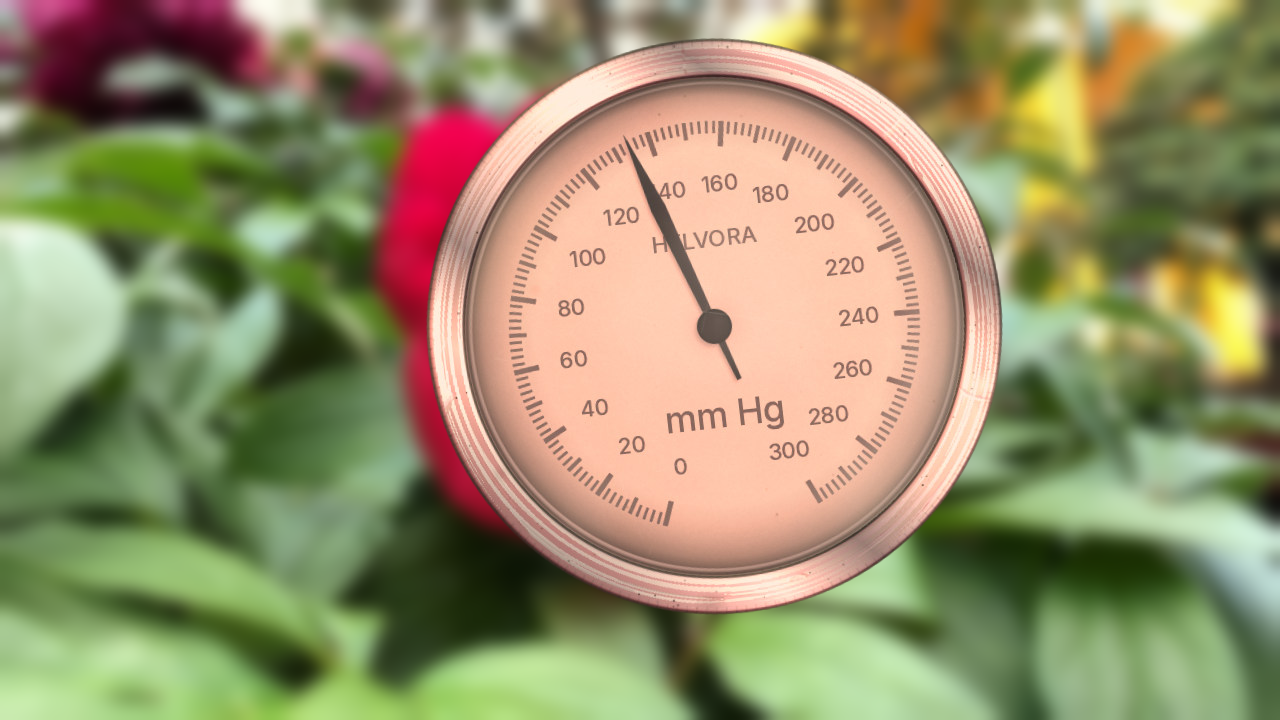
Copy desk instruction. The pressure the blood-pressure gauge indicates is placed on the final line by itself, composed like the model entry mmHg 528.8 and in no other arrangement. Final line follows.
mmHg 134
